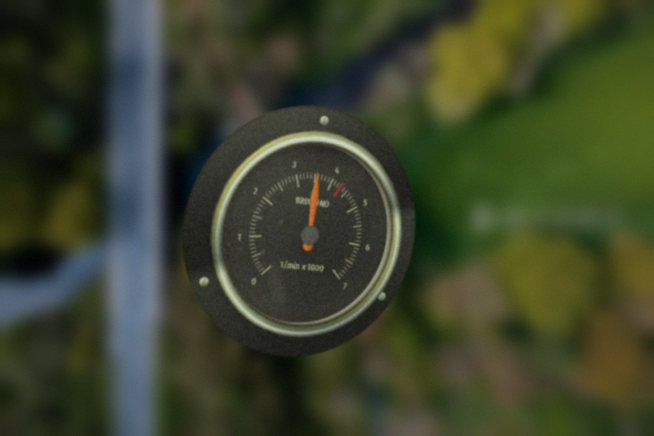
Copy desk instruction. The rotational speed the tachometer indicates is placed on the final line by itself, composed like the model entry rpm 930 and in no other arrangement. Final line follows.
rpm 3500
